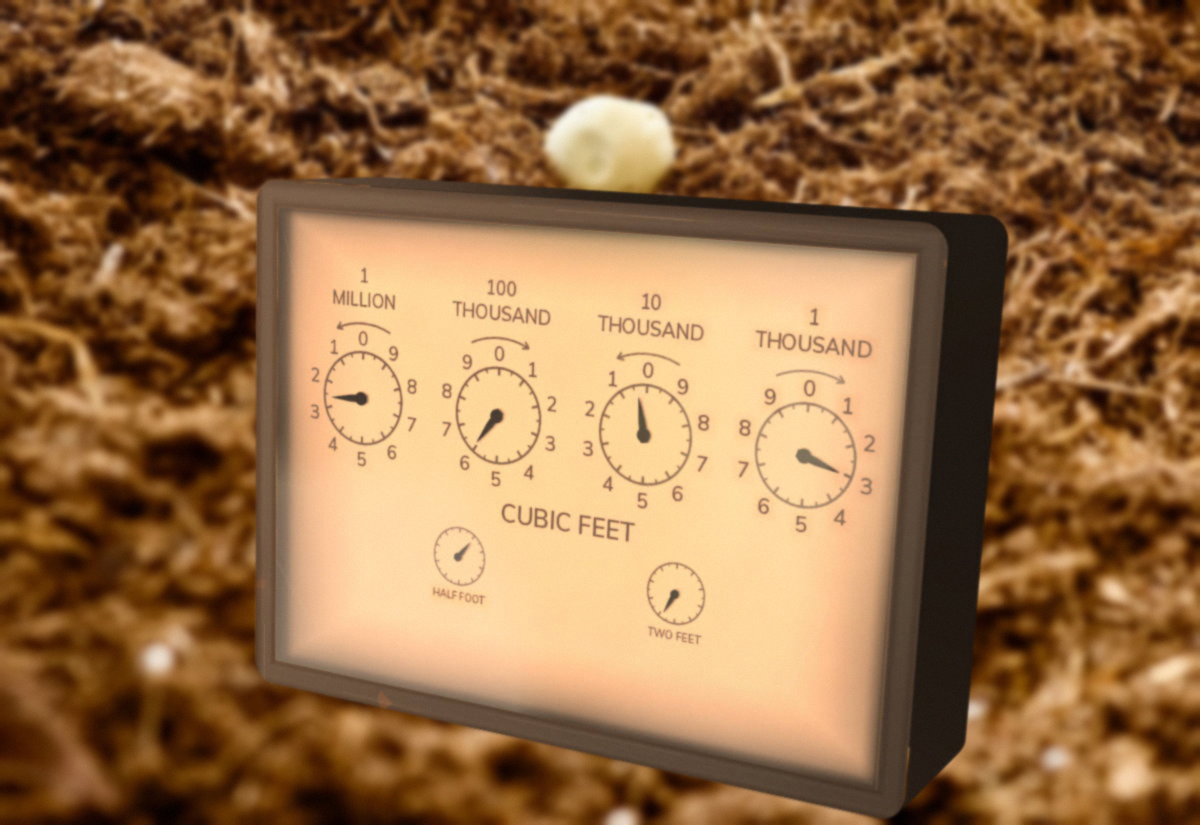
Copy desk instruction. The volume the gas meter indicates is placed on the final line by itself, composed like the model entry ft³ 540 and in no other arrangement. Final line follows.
ft³ 260300
